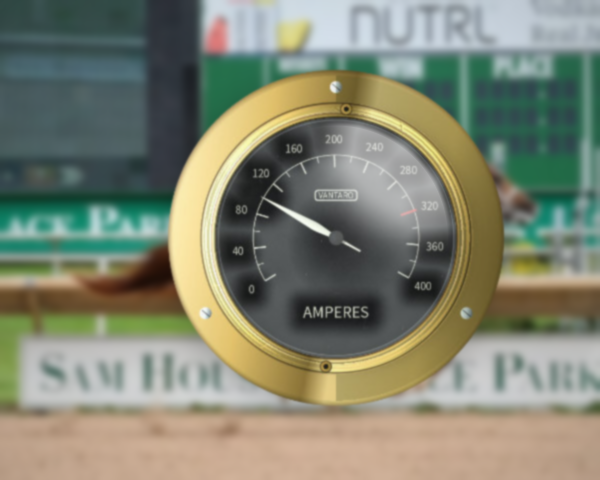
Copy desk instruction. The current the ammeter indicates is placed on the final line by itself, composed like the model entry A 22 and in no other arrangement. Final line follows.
A 100
